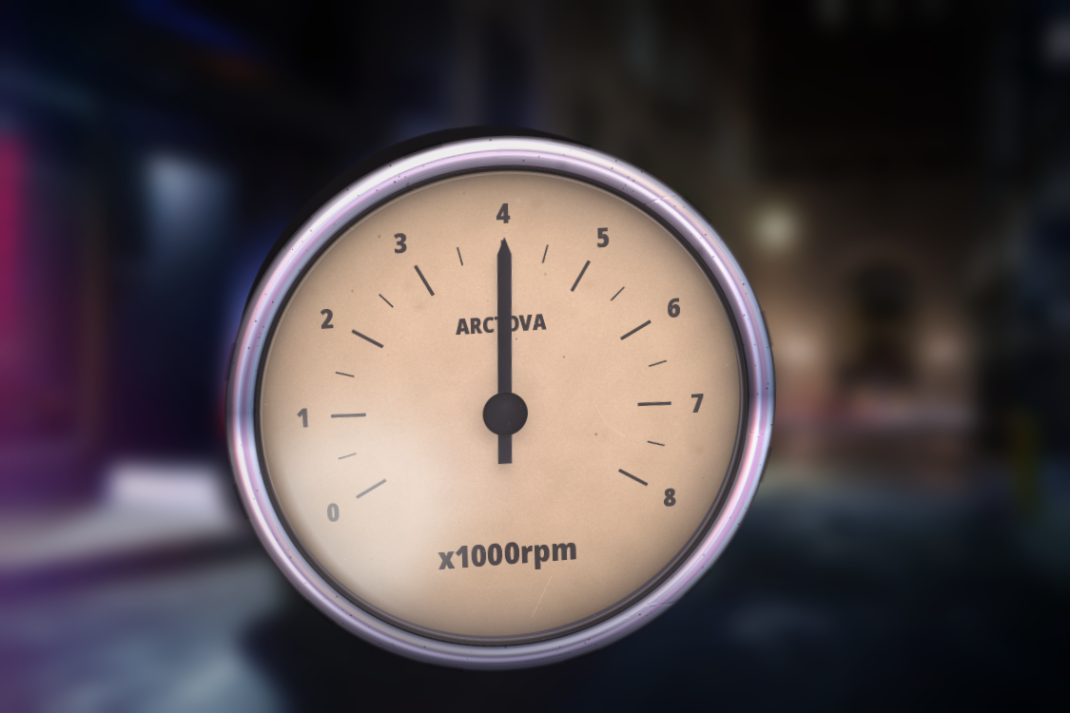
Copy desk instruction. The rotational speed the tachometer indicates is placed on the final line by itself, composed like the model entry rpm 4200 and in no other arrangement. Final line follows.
rpm 4000
